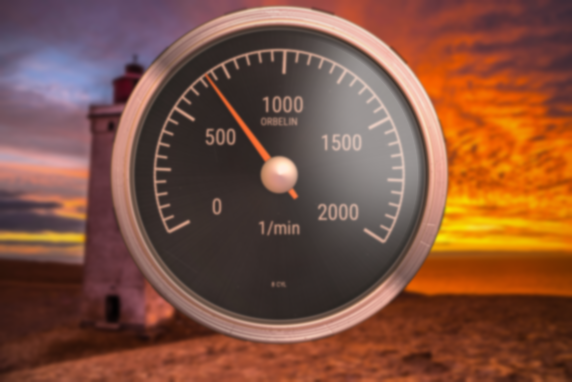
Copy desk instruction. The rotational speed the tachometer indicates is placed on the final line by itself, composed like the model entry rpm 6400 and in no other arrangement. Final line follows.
rpm 675
